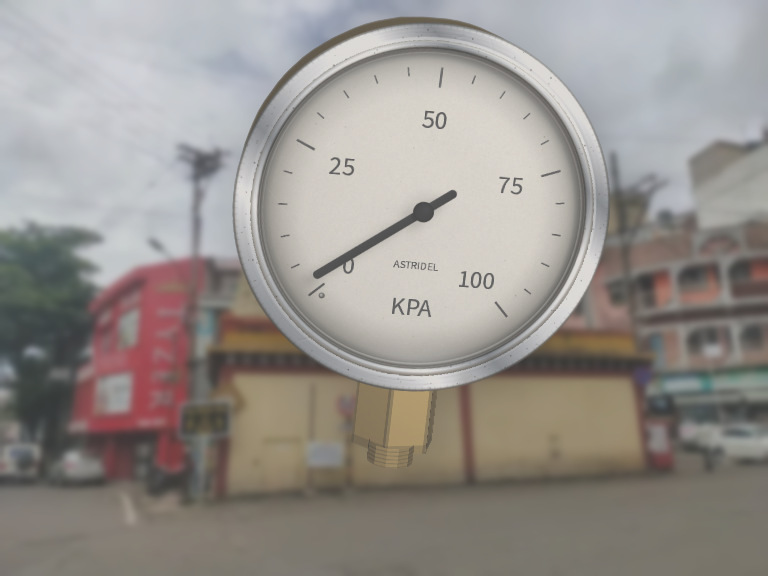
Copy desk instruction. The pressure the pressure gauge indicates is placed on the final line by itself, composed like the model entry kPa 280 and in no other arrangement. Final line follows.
kPa 2.5
